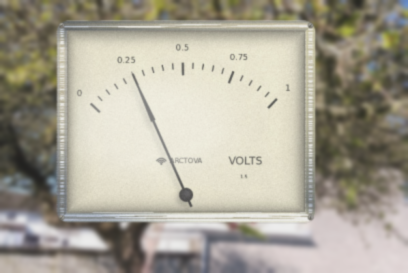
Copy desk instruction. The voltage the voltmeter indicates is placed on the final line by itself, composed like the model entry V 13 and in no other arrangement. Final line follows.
V 0.25
